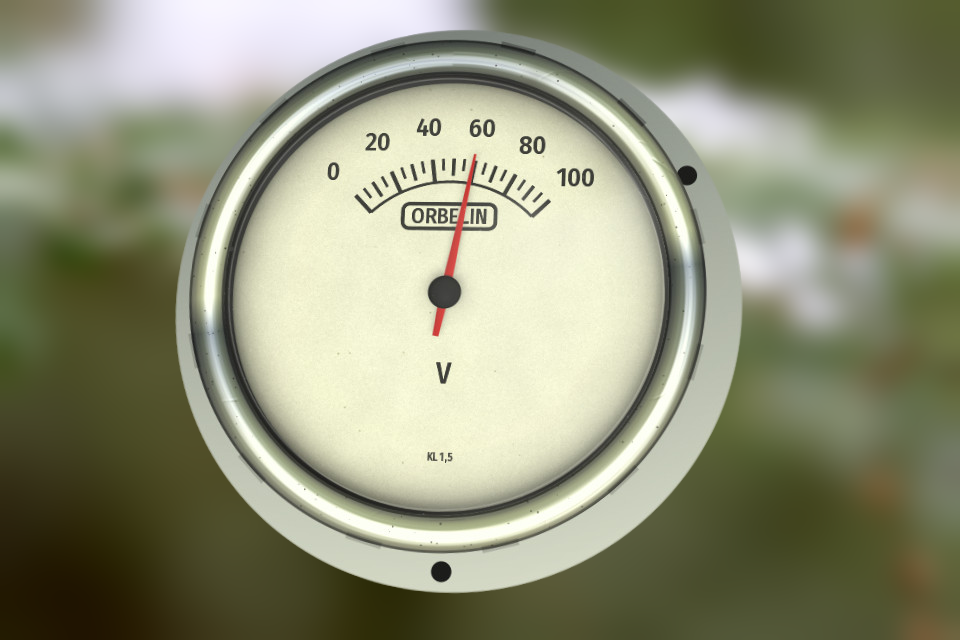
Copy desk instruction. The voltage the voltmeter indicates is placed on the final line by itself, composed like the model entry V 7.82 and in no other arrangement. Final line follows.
V 60
